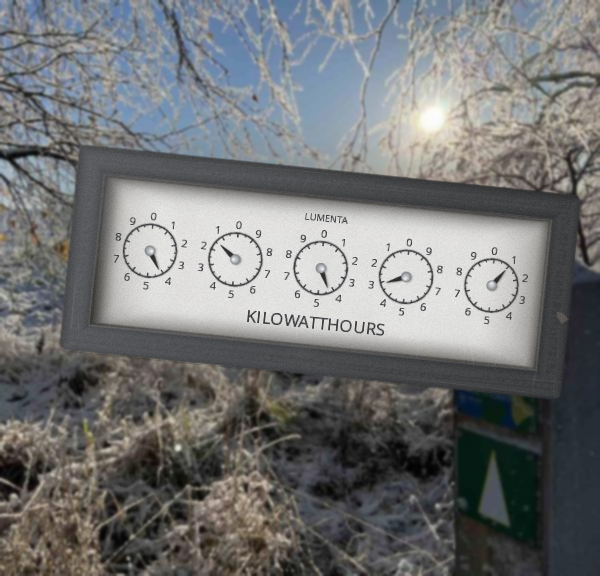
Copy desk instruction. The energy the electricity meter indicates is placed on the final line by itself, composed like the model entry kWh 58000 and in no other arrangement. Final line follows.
kWh 41431
